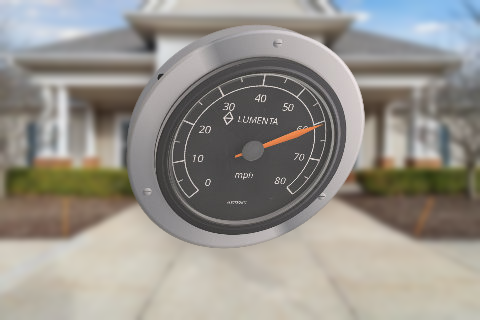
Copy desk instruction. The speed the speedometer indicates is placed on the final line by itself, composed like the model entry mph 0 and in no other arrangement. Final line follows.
mph 60
